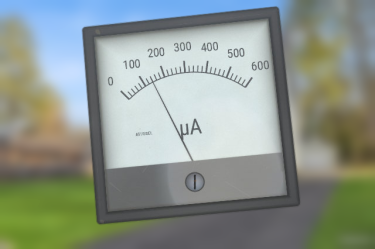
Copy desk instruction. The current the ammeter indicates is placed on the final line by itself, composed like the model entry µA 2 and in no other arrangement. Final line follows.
µA 140
